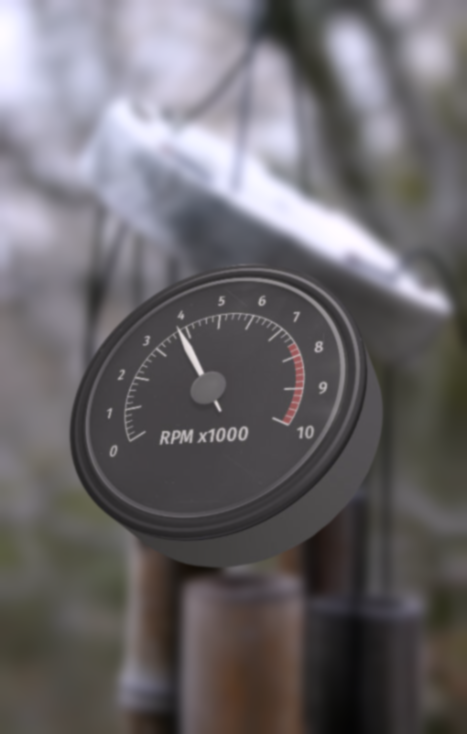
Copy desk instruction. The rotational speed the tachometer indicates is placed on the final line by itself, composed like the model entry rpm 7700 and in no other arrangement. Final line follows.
rpm 3800
